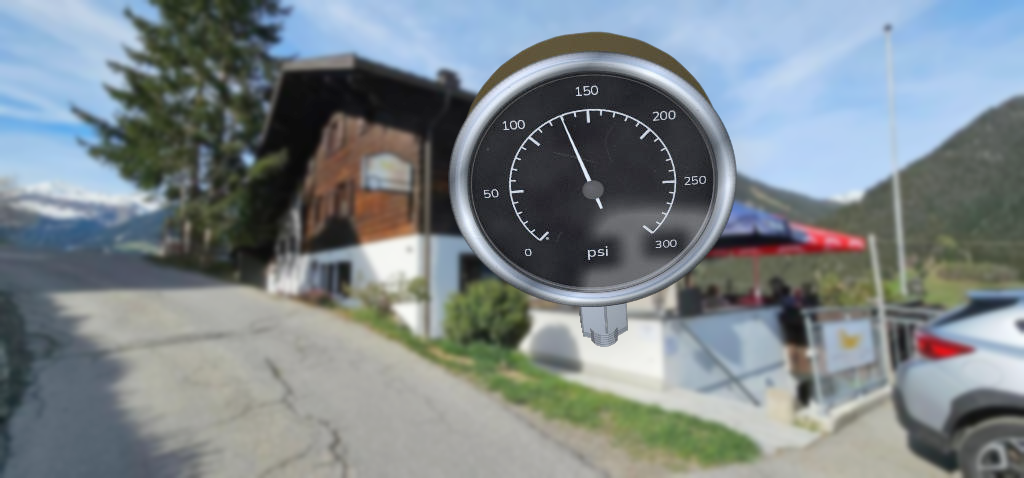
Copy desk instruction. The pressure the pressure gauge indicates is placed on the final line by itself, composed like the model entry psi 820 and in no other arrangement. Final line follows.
psi 130
